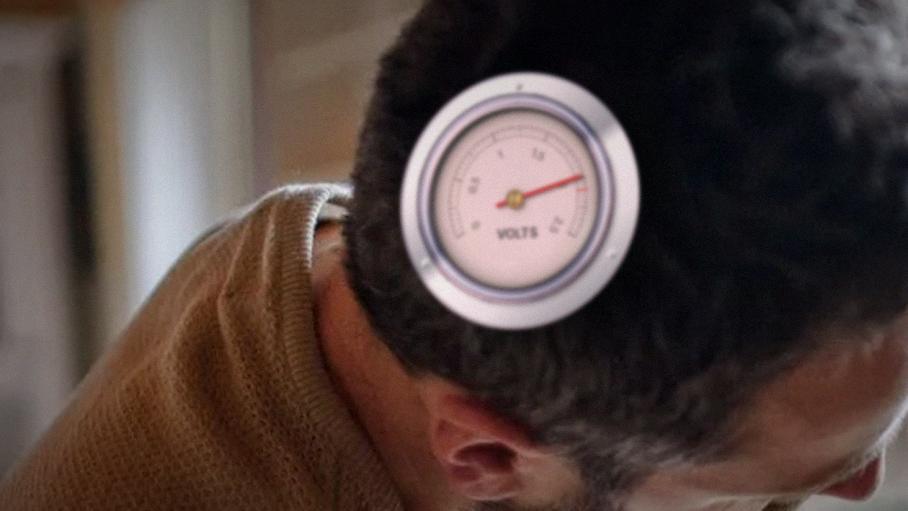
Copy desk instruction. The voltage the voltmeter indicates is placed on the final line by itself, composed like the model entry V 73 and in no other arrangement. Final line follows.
V 2
